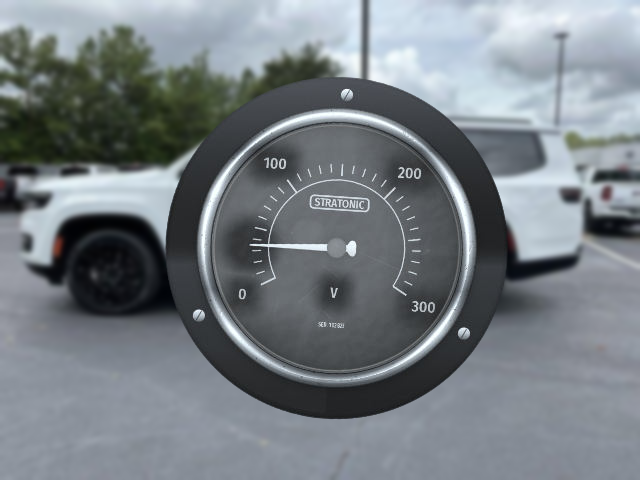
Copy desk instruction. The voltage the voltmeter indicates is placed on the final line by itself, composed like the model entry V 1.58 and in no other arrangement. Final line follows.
V 35
